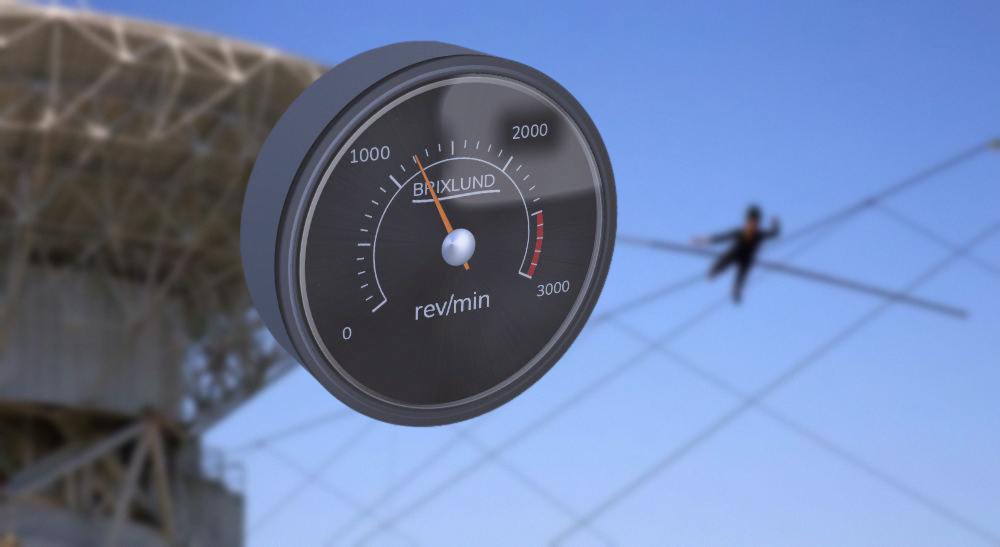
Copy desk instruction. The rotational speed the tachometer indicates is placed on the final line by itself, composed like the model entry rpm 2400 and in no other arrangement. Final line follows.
rpm 1200
